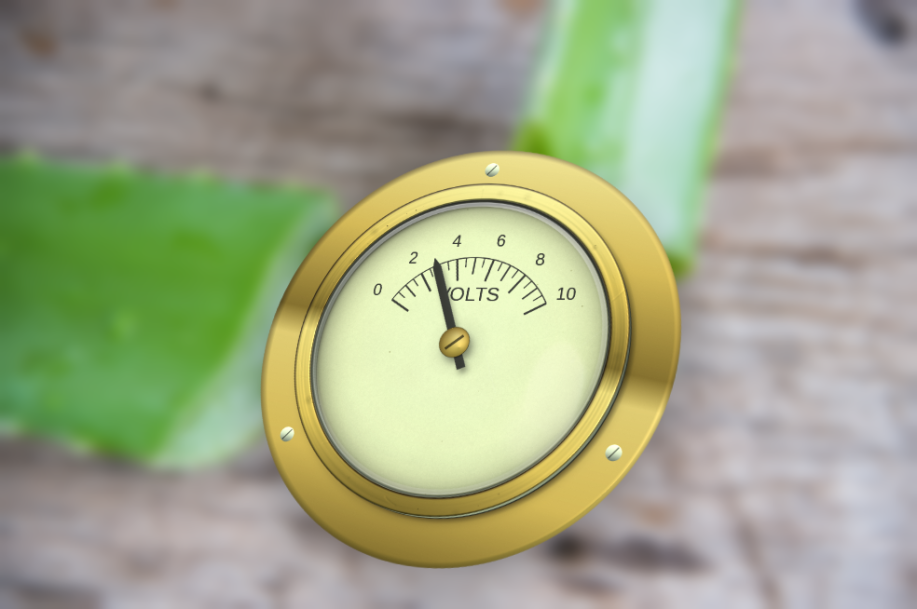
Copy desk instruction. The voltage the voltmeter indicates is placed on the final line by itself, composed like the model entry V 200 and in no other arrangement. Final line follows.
V 3
